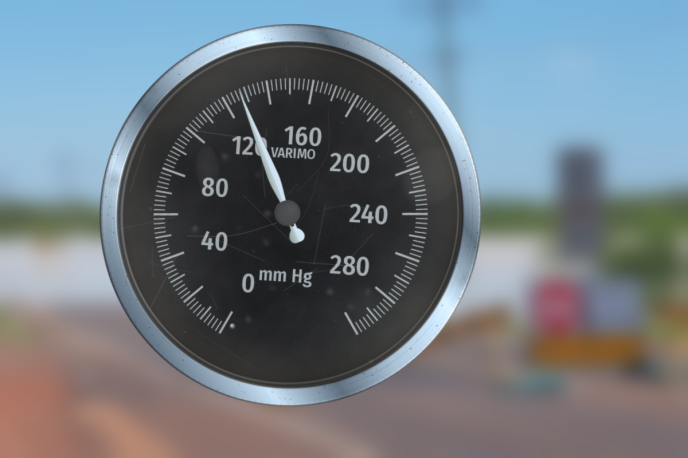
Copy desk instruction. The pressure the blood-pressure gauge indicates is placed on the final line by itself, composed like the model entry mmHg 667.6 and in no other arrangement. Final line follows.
mmHg 128
